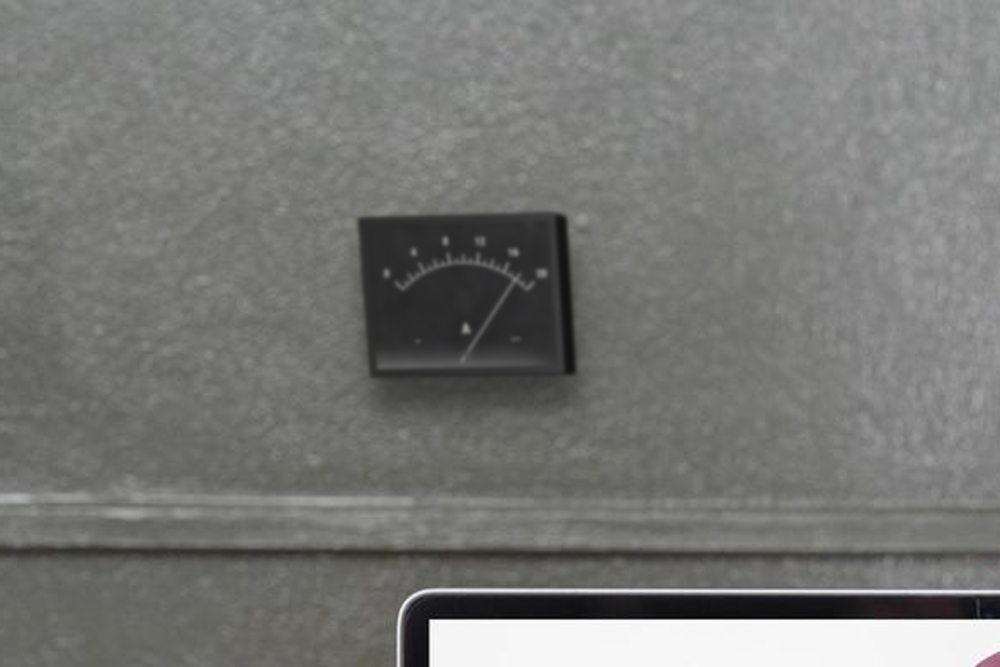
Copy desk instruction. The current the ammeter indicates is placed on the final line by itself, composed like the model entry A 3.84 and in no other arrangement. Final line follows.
A 18
